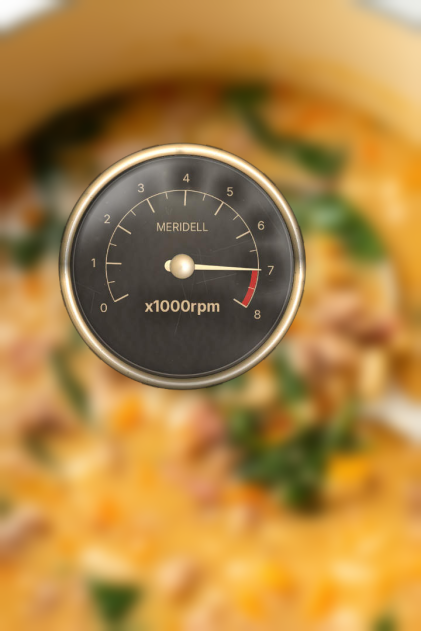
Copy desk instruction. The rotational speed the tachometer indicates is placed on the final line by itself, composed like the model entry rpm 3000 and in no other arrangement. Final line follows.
rpm 7000
